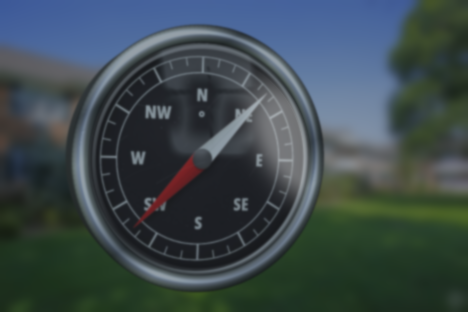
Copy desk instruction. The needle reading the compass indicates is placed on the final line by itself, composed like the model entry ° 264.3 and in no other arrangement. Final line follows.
° 225
